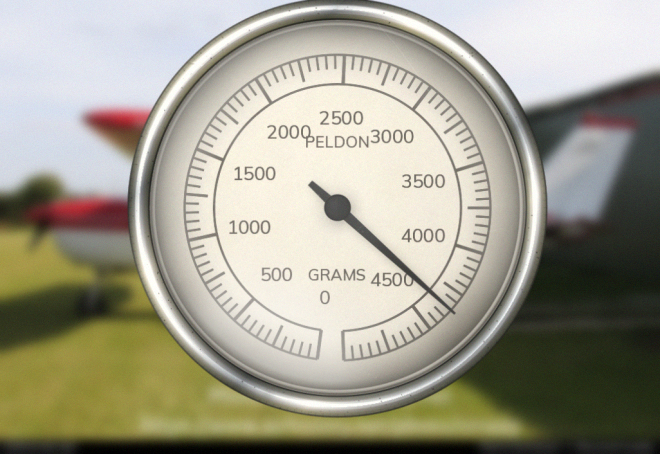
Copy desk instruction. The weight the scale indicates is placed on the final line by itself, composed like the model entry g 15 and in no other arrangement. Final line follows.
g 4350
